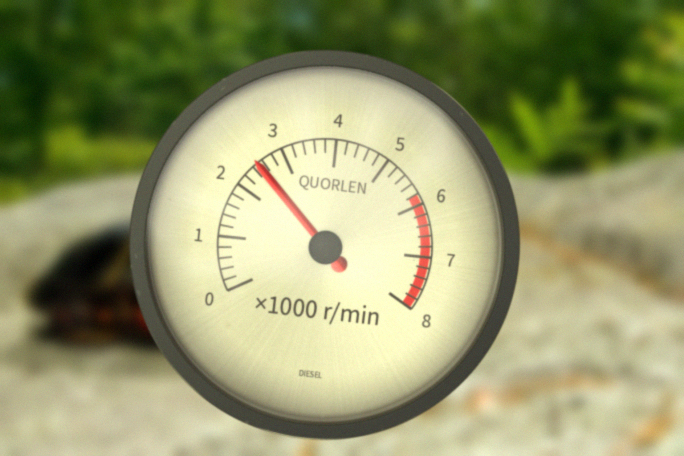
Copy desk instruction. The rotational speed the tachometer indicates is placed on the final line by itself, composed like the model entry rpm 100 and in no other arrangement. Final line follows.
rpm 2500
